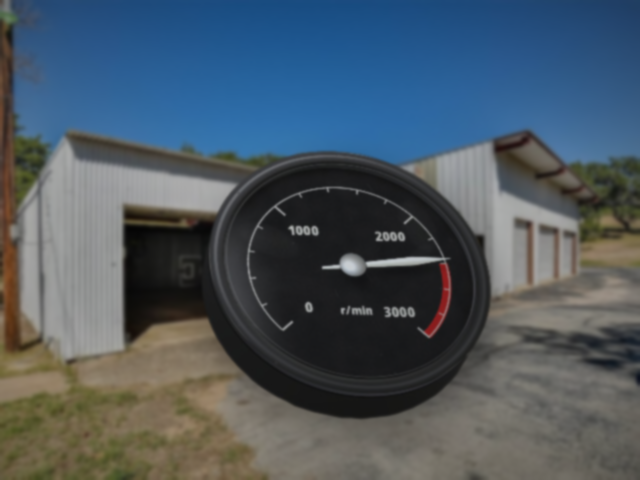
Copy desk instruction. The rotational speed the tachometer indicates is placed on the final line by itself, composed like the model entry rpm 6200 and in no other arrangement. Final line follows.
rpm 2400
